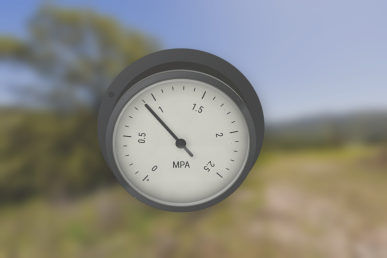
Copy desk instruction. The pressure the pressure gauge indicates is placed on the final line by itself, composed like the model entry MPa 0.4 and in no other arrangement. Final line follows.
MPa 0.9
